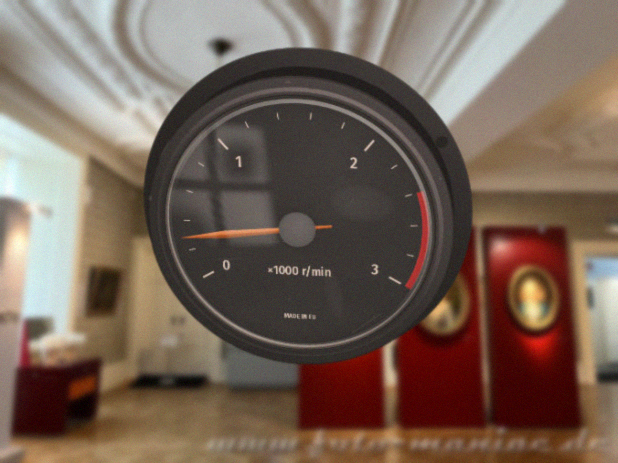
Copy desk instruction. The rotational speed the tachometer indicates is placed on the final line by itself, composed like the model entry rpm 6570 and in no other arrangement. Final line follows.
rpm 300
